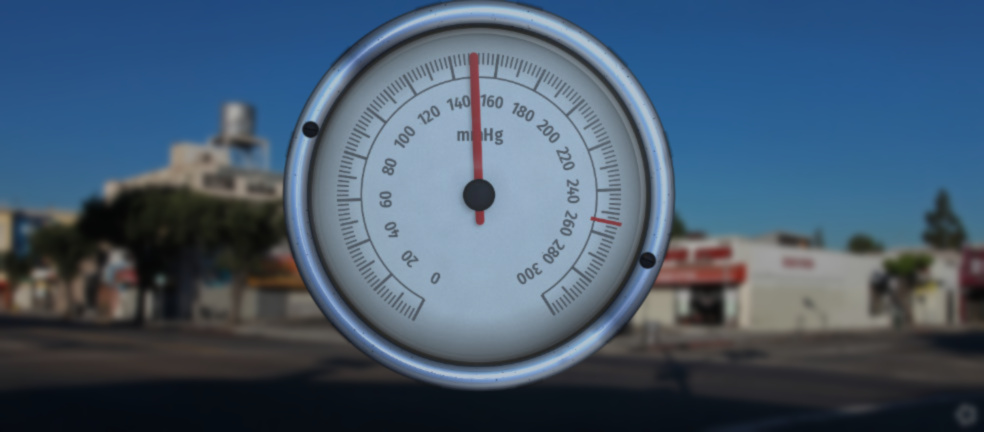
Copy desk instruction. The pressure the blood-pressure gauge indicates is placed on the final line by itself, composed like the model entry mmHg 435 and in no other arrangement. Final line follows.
mmHg 150
